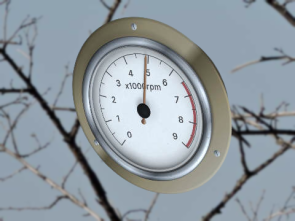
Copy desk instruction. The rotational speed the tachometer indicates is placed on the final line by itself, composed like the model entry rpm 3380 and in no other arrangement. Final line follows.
rpm 5000
